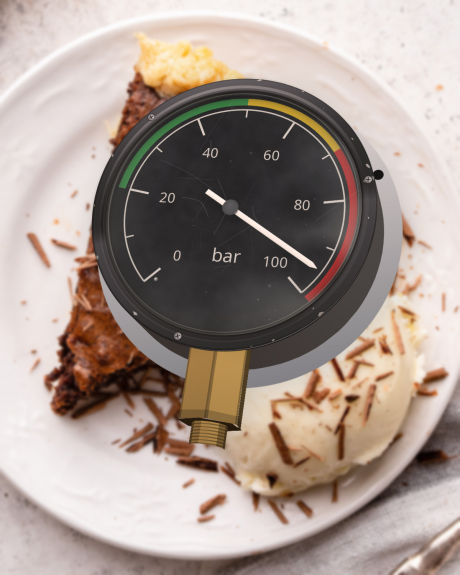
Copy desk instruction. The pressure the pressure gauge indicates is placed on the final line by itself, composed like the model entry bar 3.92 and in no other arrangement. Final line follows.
bar 95
